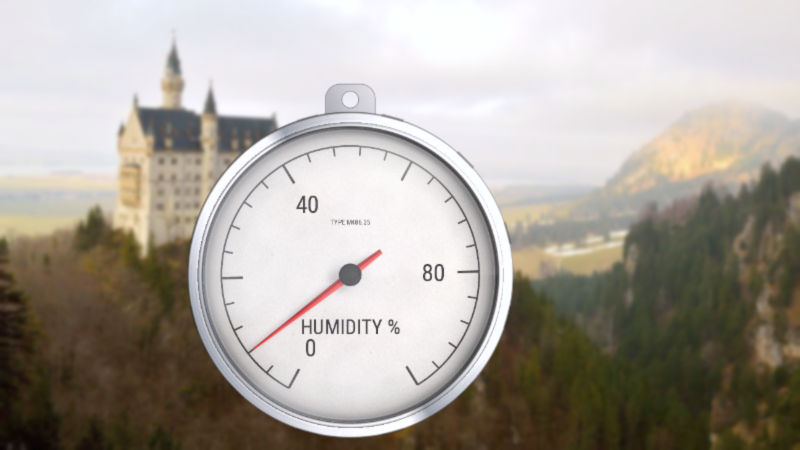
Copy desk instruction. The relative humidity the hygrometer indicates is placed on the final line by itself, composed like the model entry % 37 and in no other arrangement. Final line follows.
% 8
